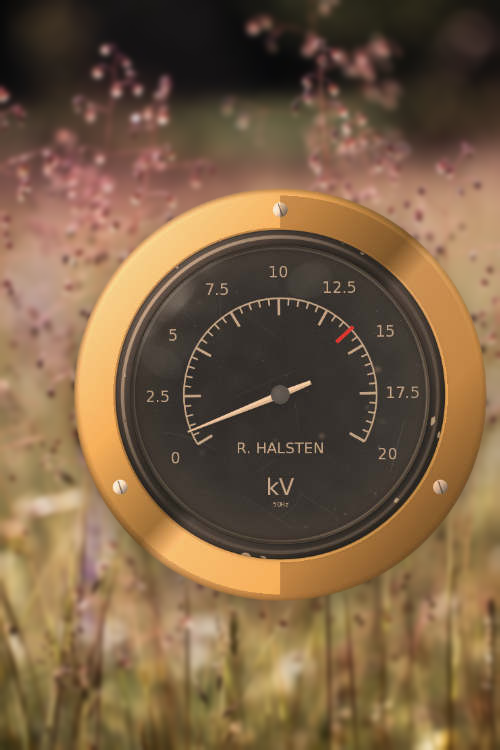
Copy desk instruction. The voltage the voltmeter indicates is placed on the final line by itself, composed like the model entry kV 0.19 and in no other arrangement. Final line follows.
kV 0.75
